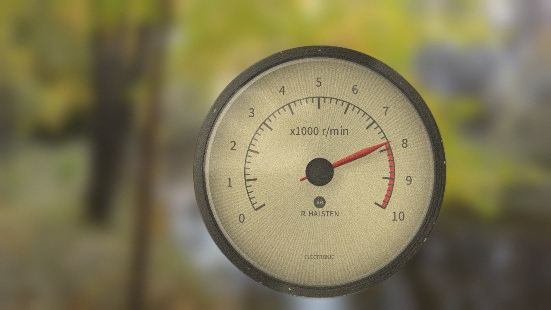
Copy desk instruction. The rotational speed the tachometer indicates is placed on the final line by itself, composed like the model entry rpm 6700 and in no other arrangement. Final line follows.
rpm 7800
